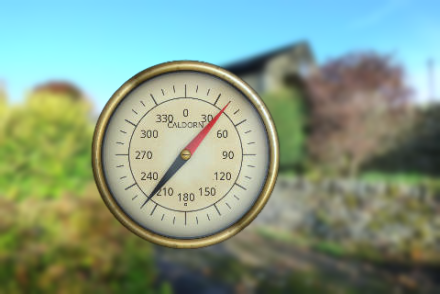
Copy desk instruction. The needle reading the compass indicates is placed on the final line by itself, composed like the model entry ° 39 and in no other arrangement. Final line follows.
° 40
